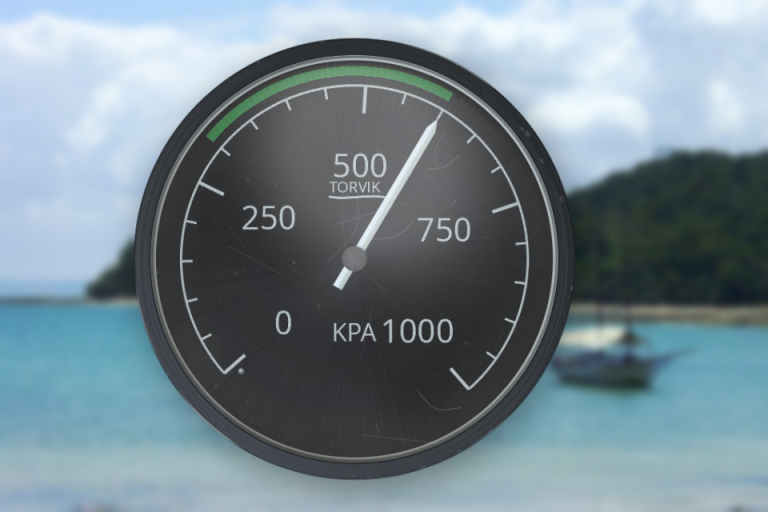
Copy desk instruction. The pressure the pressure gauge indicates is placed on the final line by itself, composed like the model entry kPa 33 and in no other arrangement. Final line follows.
kPa 600
